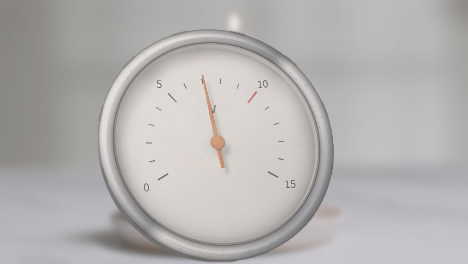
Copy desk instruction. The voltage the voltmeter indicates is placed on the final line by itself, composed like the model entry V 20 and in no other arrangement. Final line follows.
V 7
